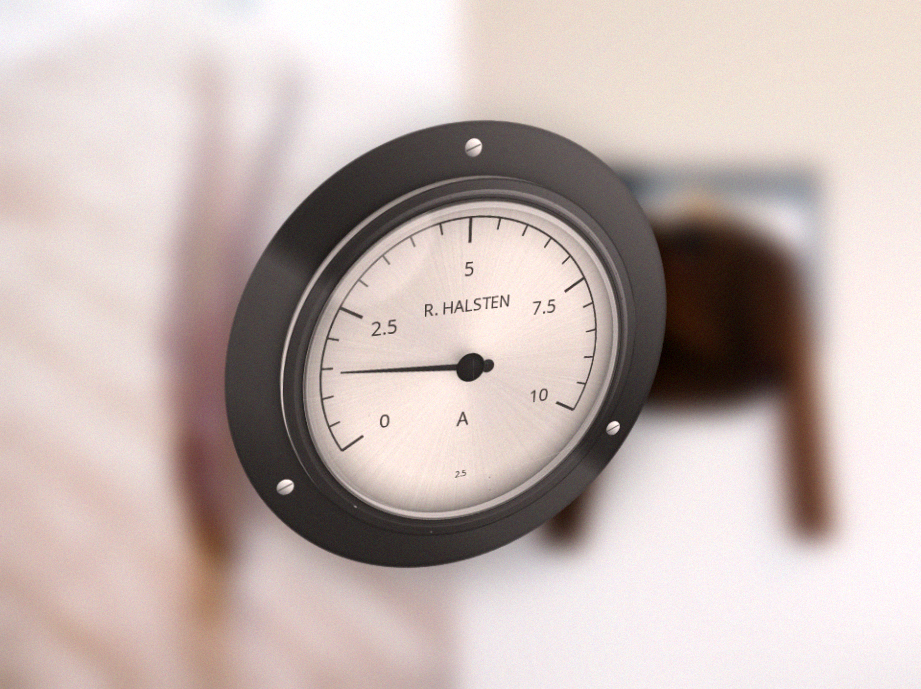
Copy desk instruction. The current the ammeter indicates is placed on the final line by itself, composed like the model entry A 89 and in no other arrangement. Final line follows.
A 1.5
